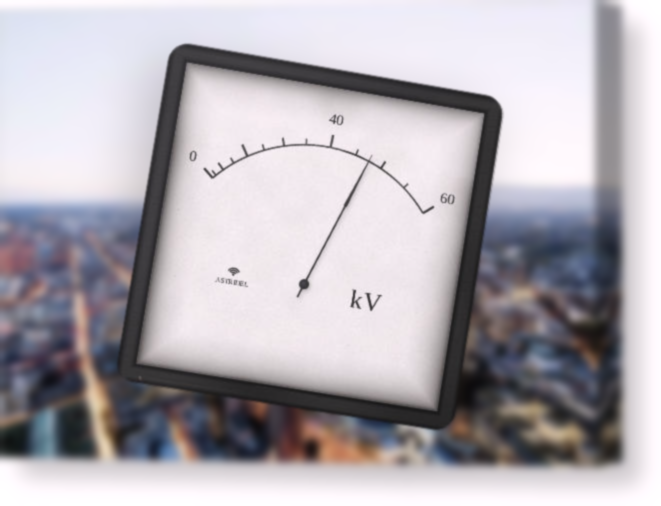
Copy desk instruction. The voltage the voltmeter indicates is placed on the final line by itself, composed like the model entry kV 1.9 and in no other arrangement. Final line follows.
kV 47.5
